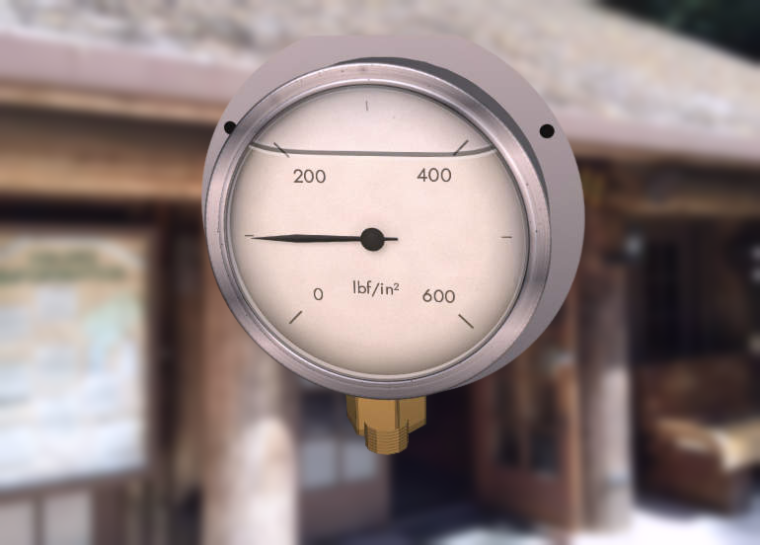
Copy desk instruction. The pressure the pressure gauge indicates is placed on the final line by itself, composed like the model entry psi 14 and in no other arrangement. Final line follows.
psi 100
